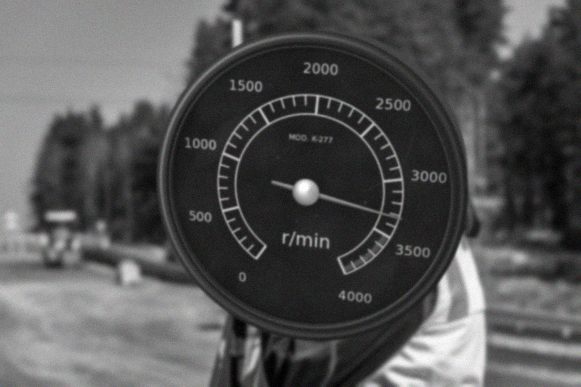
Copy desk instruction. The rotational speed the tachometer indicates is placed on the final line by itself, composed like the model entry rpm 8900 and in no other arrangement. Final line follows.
rpm 3300
